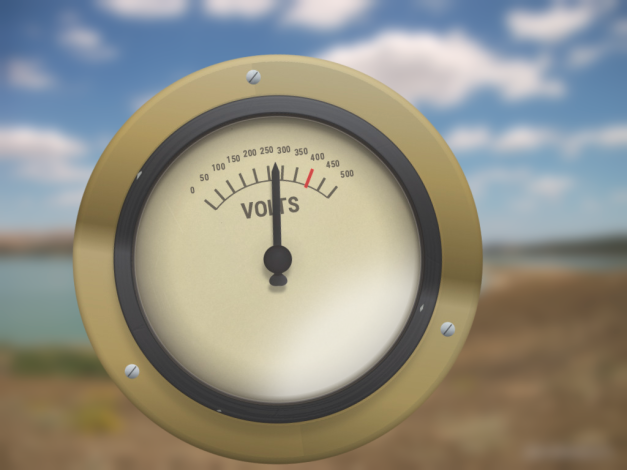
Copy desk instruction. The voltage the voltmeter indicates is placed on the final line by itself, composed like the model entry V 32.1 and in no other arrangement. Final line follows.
V 275
